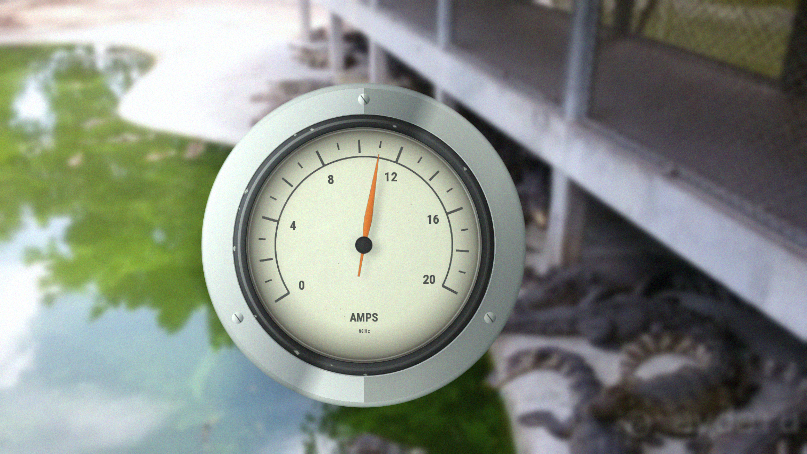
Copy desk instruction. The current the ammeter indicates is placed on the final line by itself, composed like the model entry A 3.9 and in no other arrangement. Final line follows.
A 11
